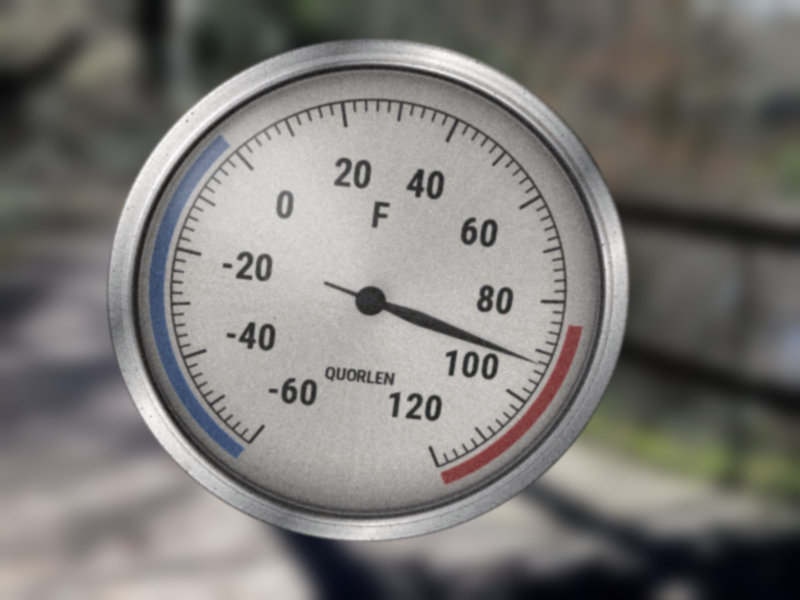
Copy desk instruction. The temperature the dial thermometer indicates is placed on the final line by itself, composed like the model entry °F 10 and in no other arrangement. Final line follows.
°F 92
